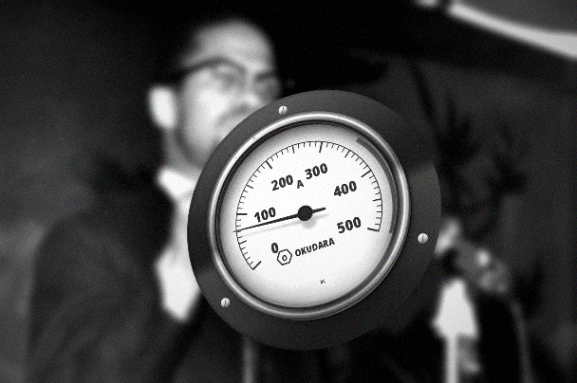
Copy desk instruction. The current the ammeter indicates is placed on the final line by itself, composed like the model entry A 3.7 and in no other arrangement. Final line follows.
A 70
